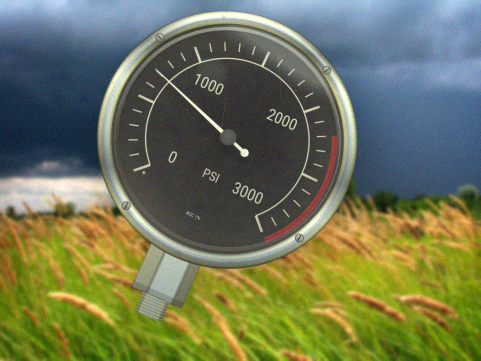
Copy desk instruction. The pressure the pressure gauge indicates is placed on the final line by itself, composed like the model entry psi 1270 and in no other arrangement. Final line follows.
psi 700
